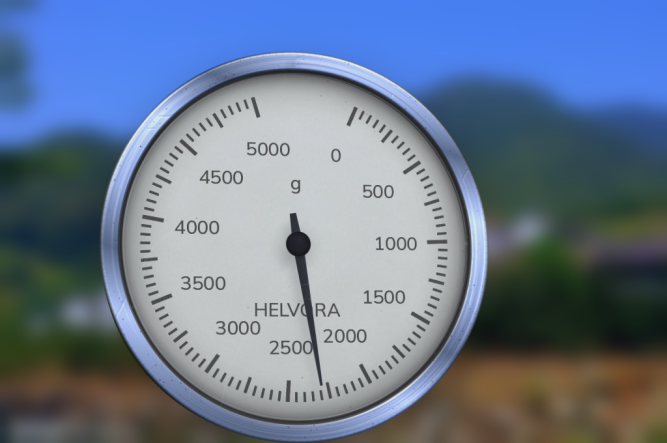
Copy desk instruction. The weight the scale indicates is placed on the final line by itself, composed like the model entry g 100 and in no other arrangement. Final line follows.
g 2300
